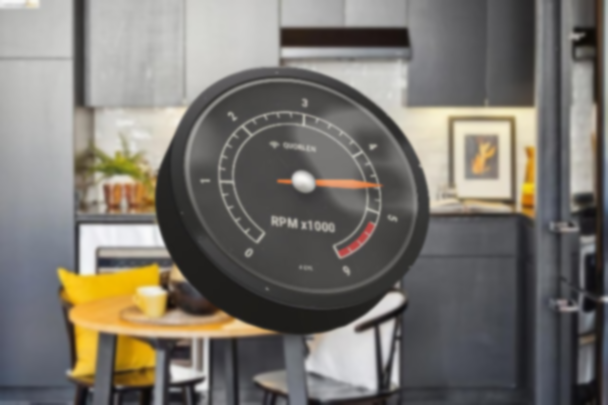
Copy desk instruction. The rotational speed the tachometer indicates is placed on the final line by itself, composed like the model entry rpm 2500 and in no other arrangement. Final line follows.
rpm 4600
